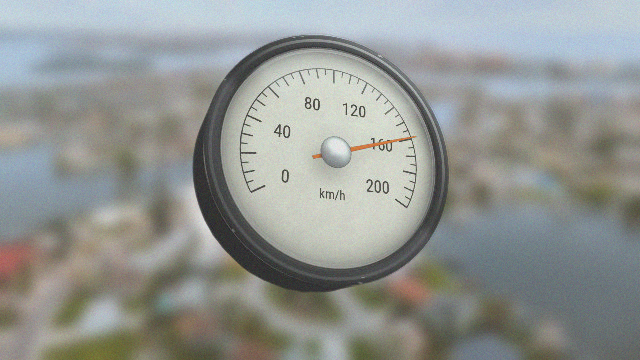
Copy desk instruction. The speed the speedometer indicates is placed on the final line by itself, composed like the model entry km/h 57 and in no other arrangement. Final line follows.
km/h 160
